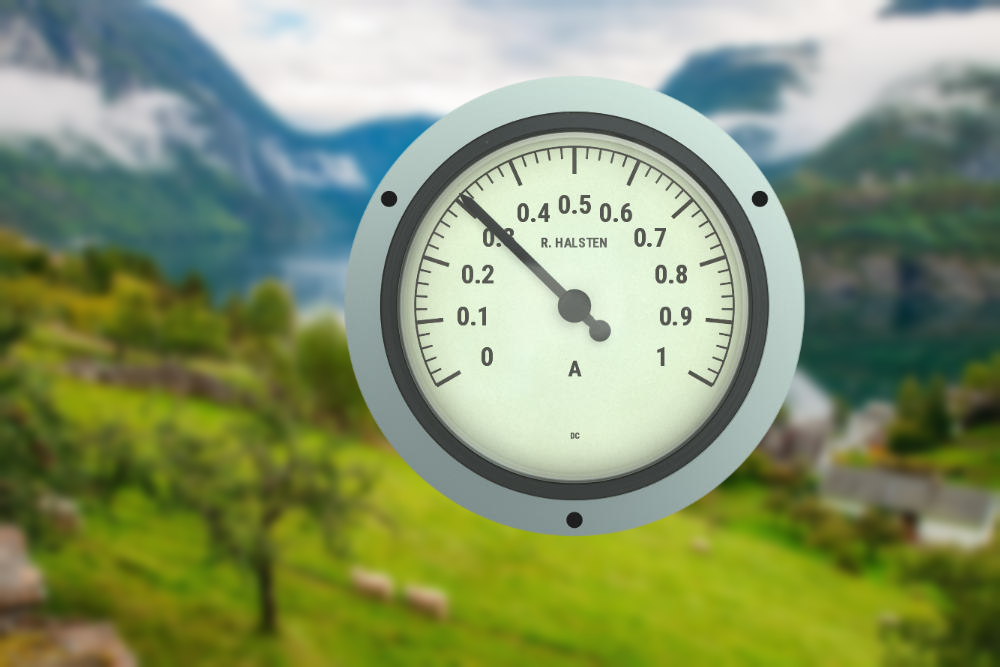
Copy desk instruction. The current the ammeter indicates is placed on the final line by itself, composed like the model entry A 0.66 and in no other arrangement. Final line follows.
A 0.31
